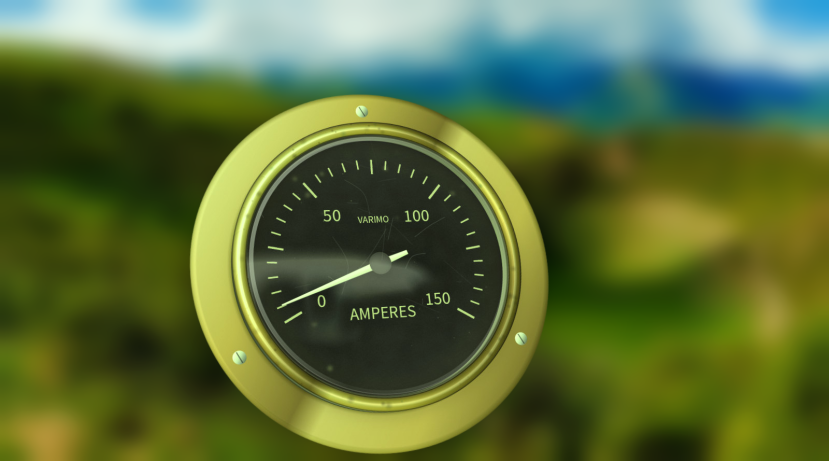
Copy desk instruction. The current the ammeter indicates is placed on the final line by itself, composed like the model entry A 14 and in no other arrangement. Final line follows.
A 5
